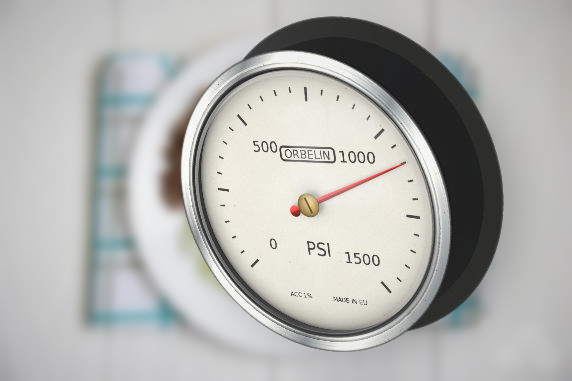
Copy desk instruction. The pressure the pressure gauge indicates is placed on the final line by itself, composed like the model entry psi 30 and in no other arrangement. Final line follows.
psi 1100
